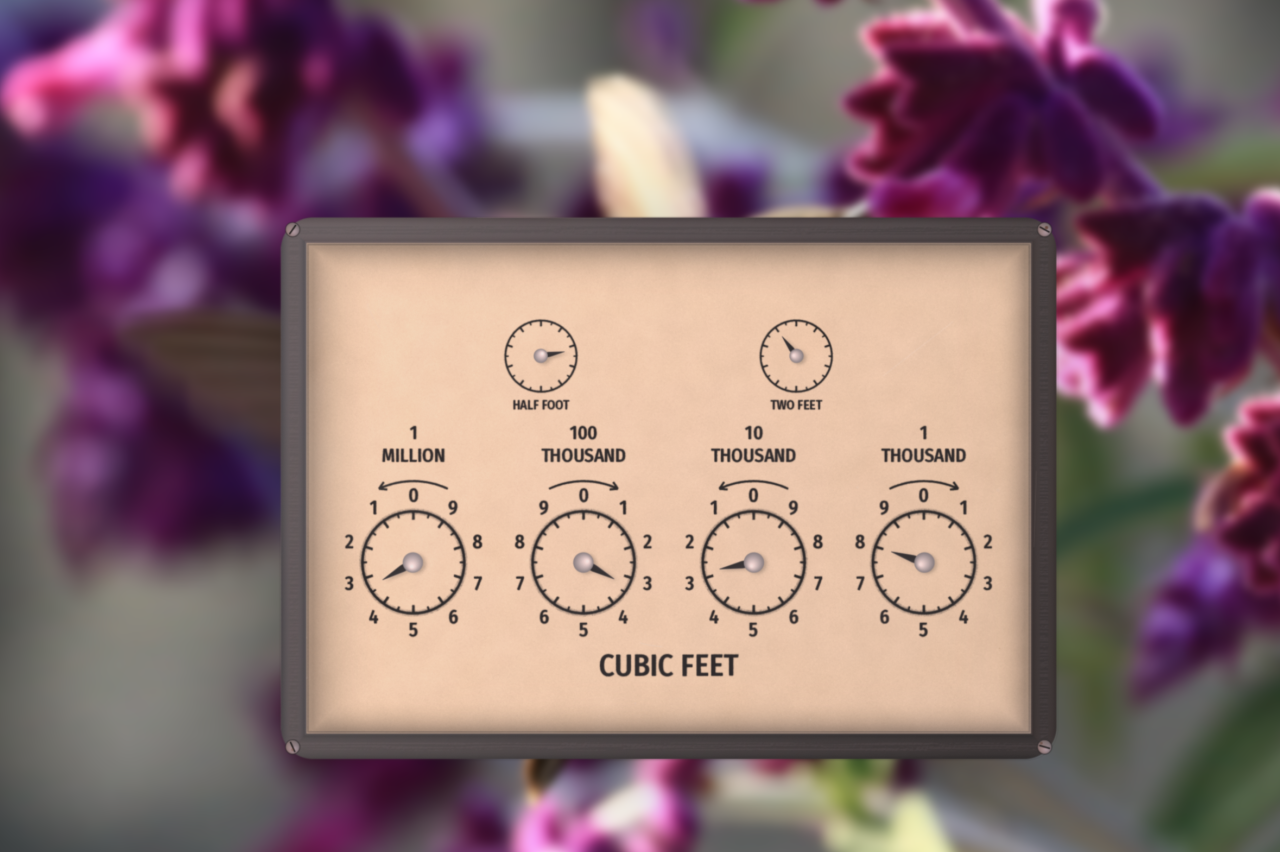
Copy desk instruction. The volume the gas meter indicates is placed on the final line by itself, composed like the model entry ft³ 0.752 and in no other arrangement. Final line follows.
ft³ 332800
